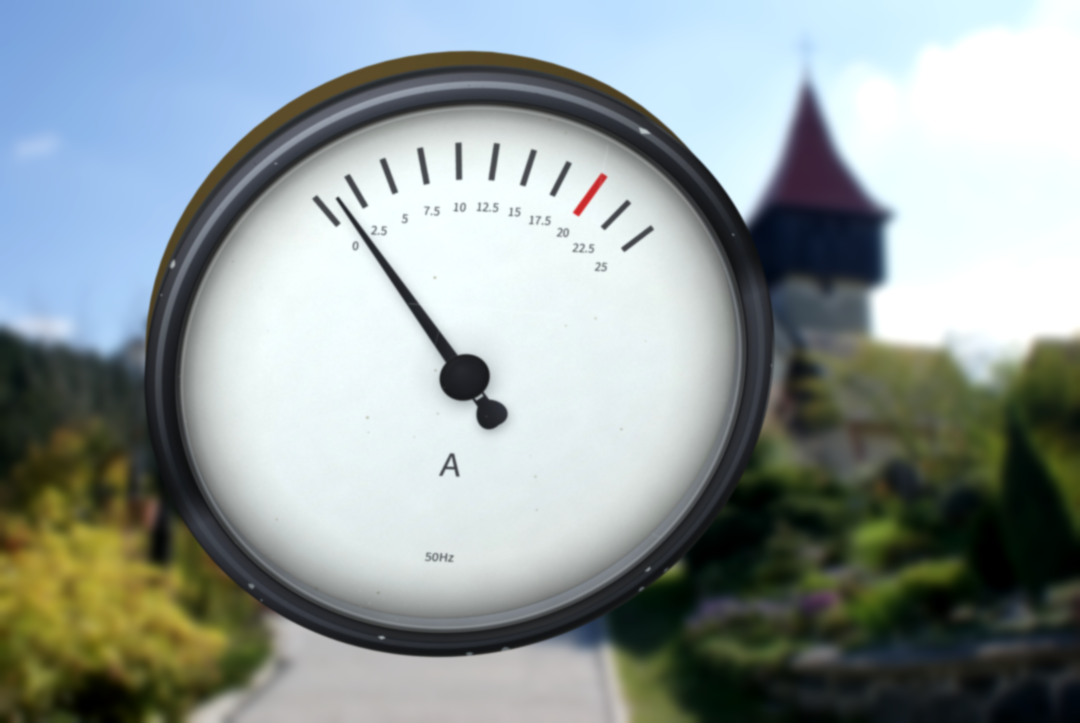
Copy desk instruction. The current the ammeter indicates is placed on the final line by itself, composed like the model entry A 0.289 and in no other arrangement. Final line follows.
A 1.25
